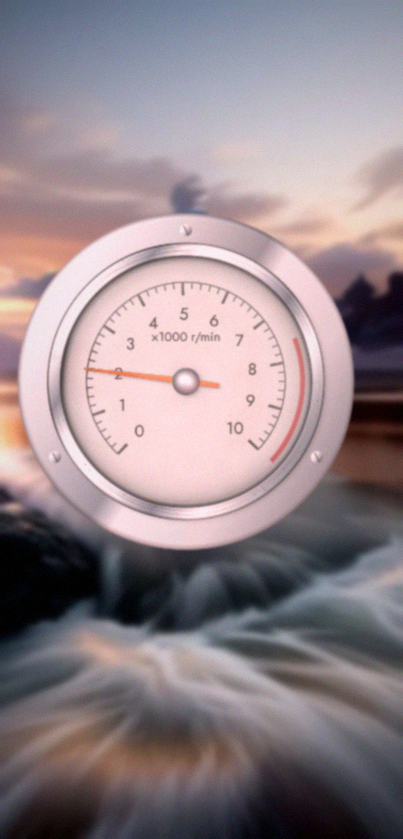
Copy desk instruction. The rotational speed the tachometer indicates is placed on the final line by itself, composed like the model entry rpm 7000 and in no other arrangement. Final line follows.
rpm 2000
